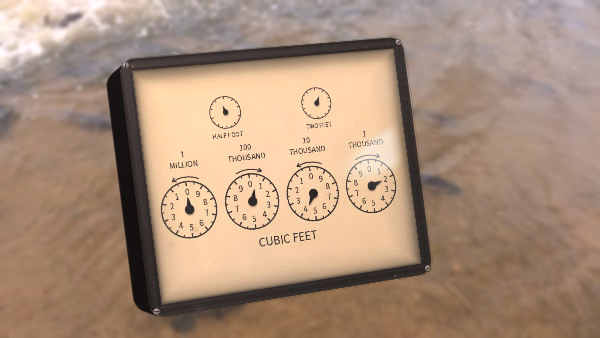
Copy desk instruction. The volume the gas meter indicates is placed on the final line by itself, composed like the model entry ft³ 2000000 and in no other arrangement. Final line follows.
ft³ 4200
